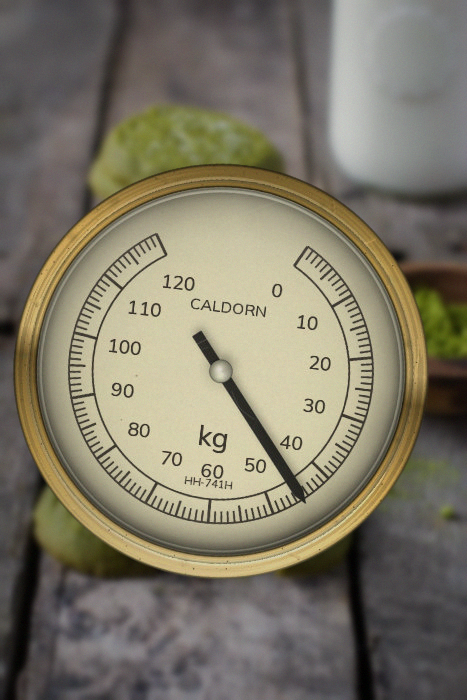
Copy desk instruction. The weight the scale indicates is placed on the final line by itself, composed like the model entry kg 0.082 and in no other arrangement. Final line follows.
kg 45
